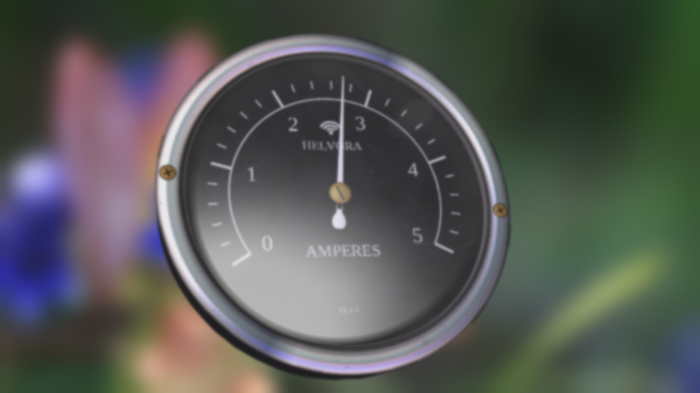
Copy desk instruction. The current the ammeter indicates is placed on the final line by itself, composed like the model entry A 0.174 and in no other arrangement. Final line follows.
A 2.7
